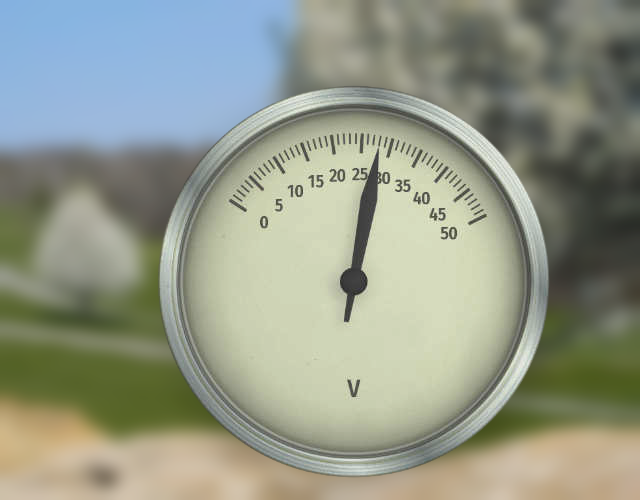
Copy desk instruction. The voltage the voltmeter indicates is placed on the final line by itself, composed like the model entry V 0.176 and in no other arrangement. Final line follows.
V 28
